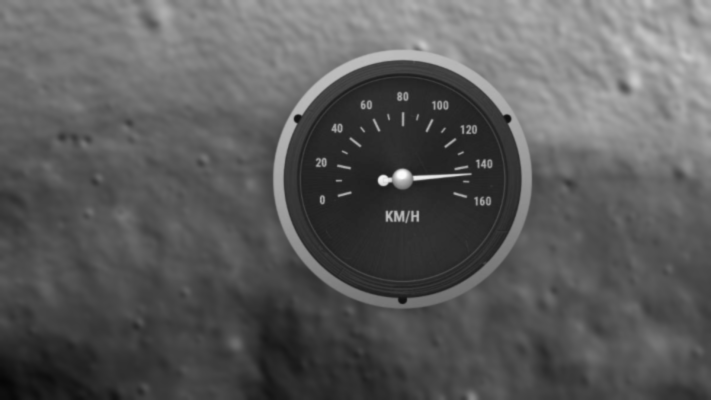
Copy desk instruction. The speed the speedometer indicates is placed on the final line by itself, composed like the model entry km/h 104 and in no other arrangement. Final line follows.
km/h 145
